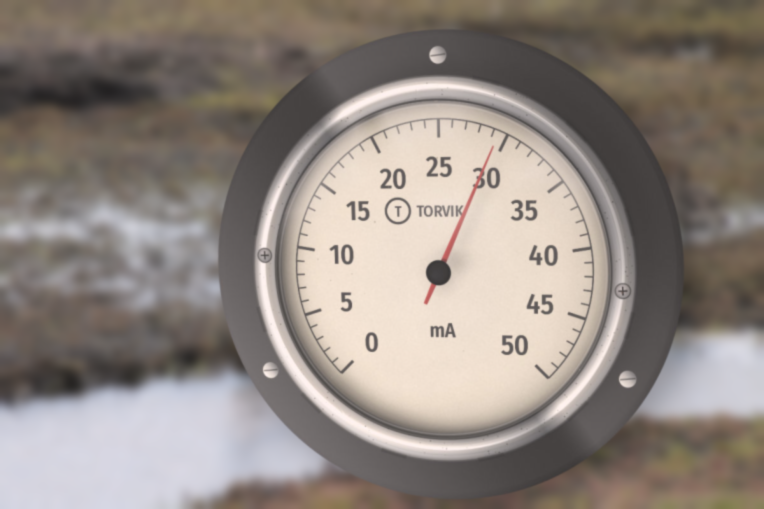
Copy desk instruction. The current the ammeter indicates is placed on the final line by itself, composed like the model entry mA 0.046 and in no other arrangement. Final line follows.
mA 29.5
